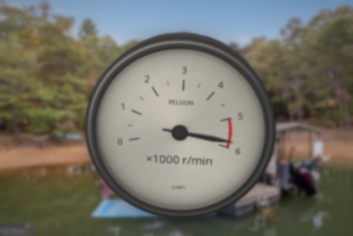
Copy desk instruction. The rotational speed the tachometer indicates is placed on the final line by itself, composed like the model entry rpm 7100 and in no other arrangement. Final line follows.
rpm 5750
